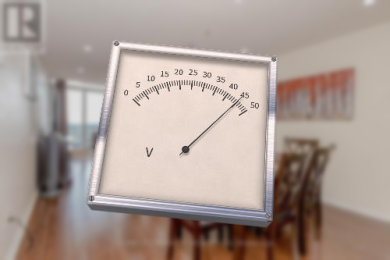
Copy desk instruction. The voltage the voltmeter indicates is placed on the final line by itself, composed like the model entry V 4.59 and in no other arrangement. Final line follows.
V 45
